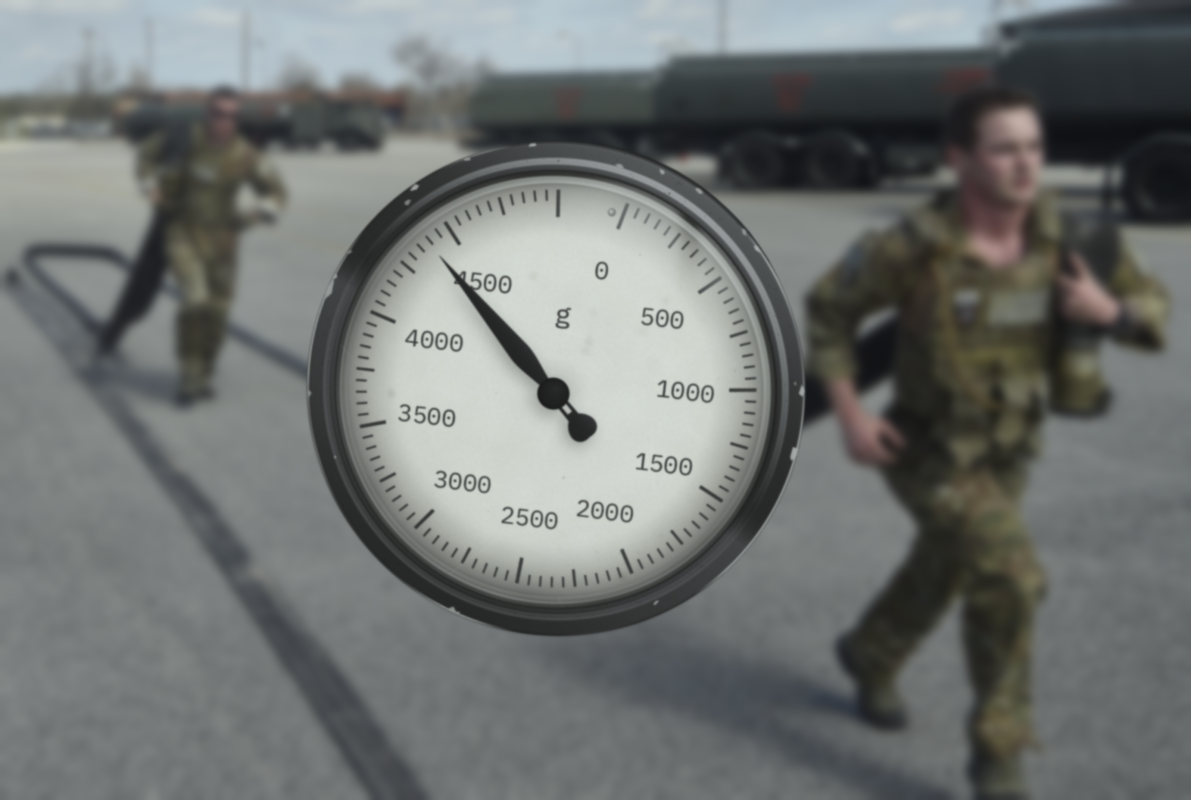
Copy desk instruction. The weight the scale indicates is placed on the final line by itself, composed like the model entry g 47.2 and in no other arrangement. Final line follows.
g 4400
